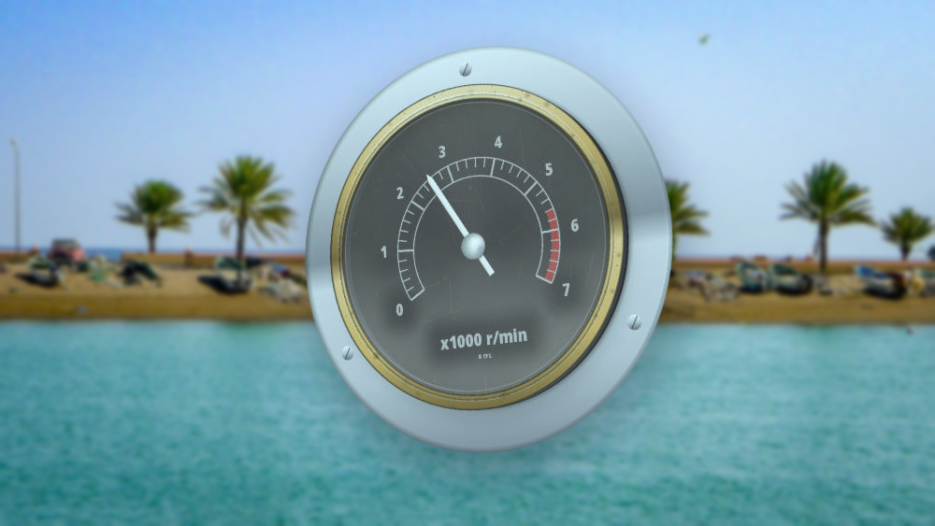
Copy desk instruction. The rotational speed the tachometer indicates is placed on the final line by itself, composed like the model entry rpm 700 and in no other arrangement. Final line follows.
rpm 2600
